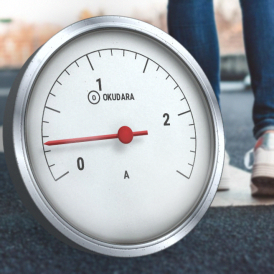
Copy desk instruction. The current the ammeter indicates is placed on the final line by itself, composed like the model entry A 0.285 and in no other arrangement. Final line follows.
A 0.25
